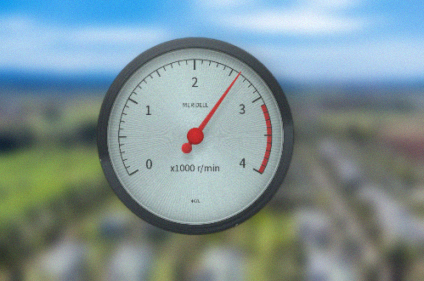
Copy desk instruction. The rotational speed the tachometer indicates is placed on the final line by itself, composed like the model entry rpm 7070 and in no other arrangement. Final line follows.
rpm 2600
